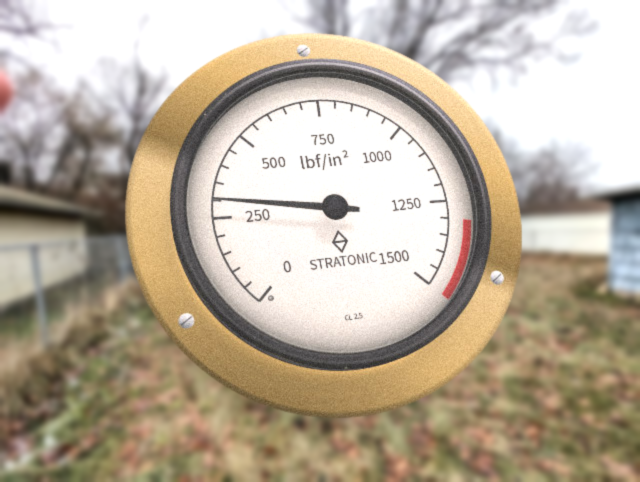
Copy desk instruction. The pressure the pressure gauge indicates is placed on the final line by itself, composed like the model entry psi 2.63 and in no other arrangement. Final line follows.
psi 300
